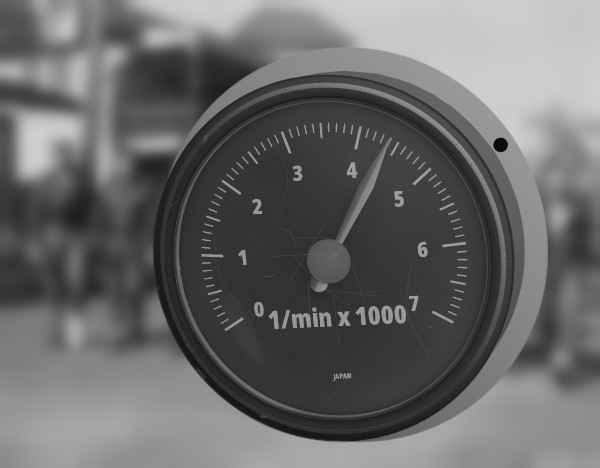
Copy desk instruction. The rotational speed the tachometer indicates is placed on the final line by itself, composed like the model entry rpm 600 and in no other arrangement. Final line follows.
rpm 4400
